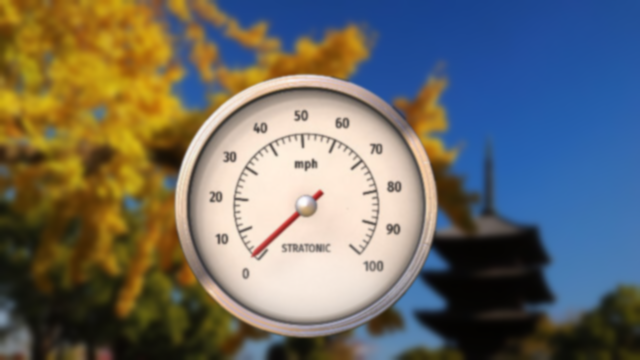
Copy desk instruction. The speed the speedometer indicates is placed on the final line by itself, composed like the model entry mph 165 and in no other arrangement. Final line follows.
mph 2
